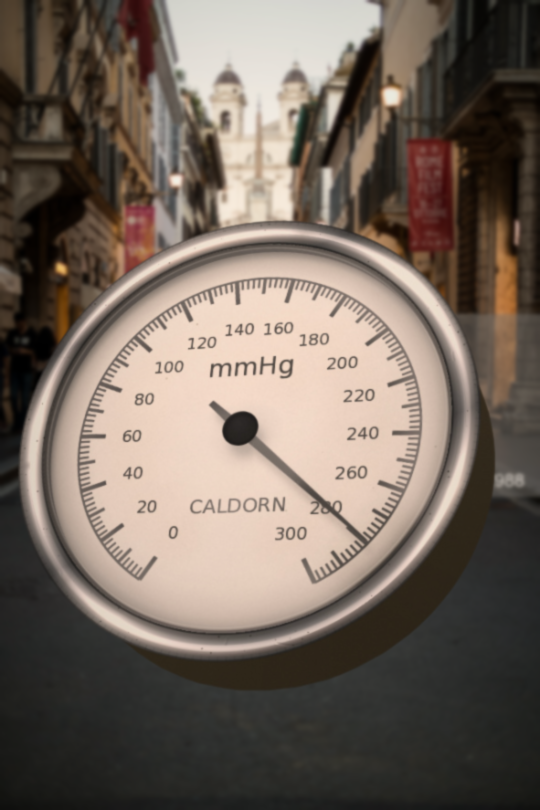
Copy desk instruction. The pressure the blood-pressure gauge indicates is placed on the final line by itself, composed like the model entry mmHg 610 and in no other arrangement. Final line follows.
mmHg 280
